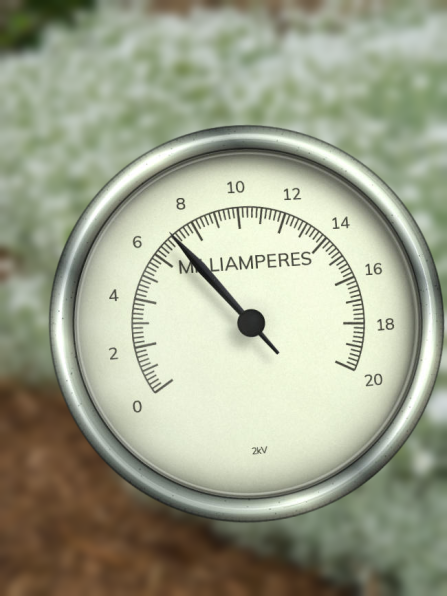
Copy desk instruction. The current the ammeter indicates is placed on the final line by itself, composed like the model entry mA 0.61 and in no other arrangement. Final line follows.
mA 7
